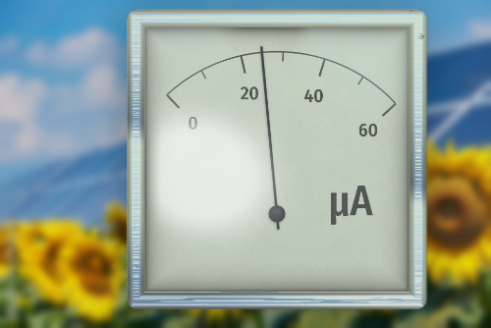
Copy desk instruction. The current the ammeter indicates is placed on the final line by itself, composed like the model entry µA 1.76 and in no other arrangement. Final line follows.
µA 25
